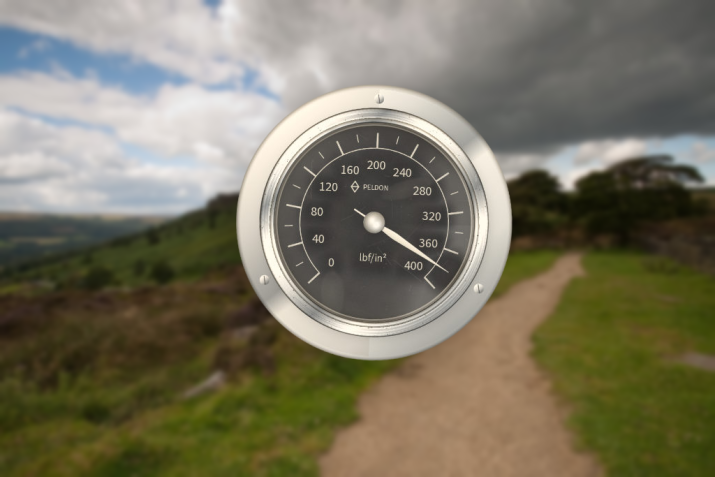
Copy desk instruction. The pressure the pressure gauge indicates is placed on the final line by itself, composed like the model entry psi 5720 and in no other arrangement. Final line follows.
psi 380
